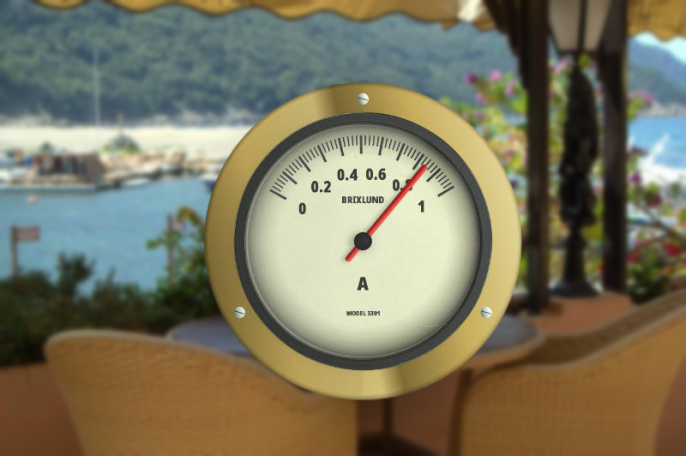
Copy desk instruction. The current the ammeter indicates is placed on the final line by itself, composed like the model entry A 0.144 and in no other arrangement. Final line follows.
A 0.84
